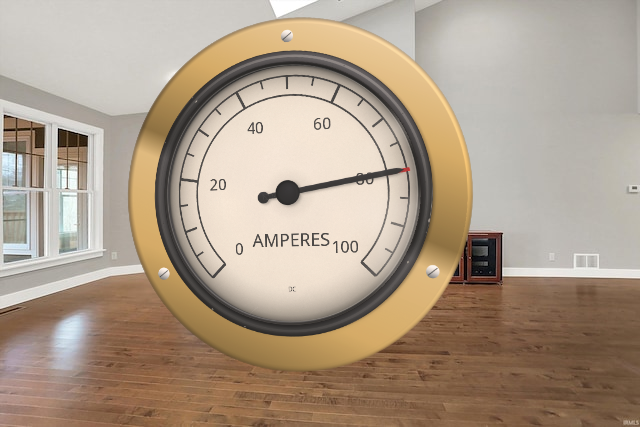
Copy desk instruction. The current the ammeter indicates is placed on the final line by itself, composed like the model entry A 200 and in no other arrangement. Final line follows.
A 80
